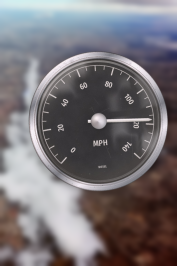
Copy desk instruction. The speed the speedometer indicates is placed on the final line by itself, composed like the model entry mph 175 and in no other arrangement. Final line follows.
mph 117.5
